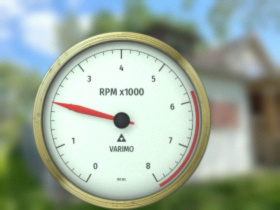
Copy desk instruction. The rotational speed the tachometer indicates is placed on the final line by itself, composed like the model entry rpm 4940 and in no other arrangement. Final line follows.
rpm 2000
